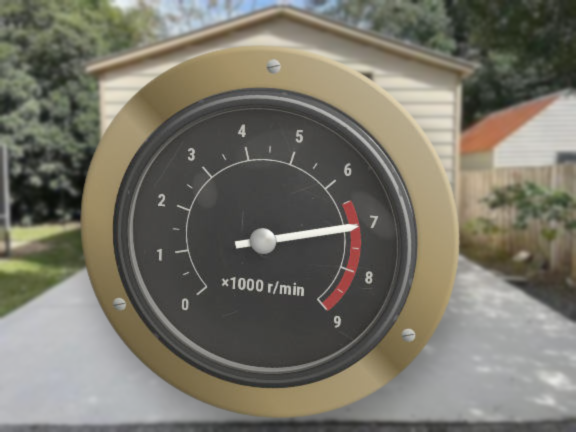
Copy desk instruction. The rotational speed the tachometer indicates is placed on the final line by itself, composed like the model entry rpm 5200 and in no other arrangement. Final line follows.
rpm 7000
